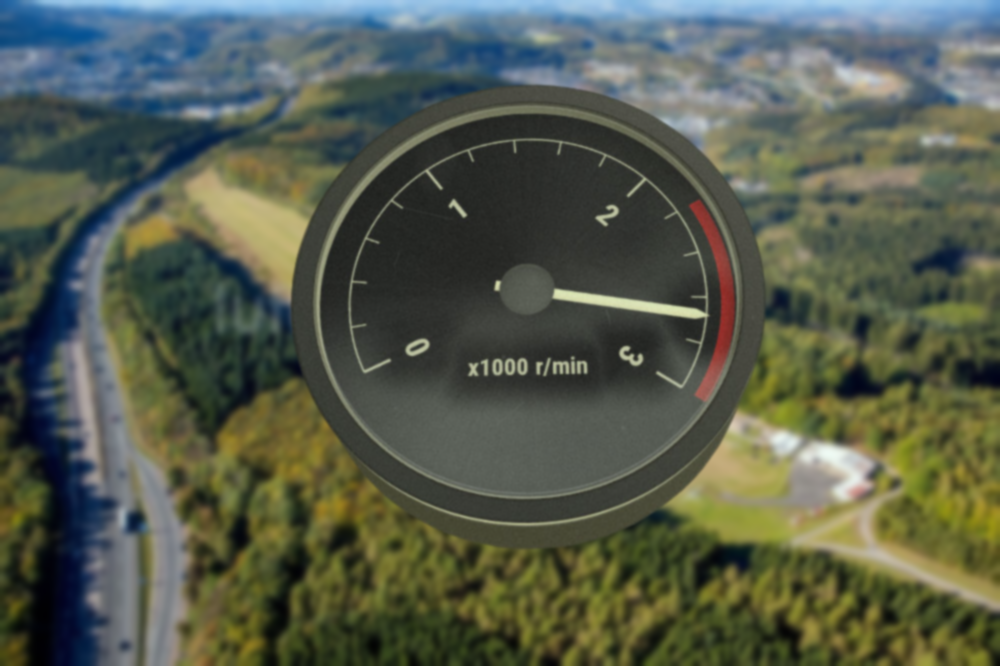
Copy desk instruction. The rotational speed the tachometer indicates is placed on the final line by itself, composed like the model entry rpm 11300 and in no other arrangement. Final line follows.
rpm 2700
